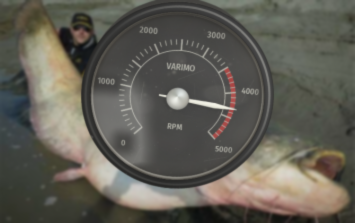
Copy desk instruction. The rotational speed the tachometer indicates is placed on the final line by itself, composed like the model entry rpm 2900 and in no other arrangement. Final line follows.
rpm 4300
